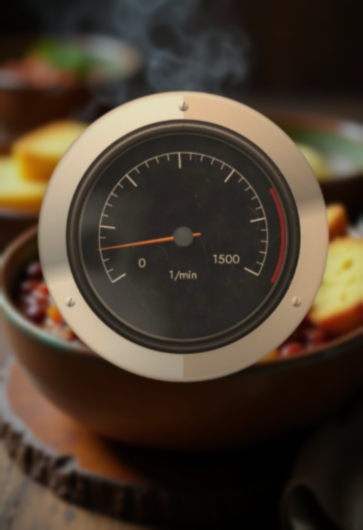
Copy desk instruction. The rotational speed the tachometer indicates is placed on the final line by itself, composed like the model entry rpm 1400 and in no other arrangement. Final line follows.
rpm 150
